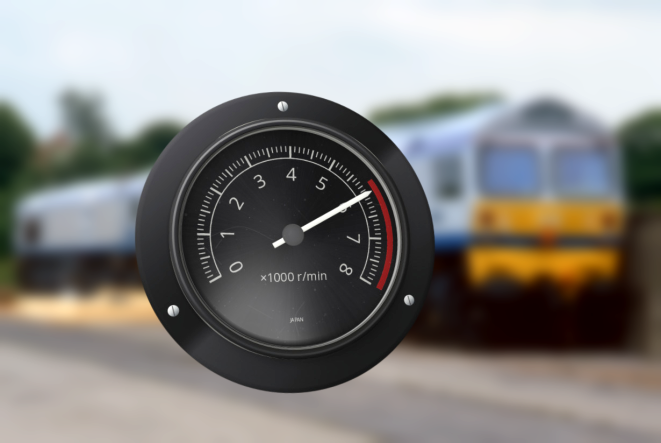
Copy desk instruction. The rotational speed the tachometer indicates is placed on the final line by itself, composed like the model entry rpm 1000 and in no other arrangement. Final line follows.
rpm 6000
